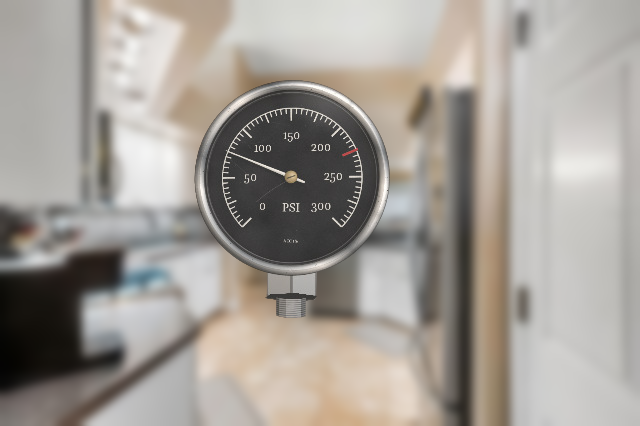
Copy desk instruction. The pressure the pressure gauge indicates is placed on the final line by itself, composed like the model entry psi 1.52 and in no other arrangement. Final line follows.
psi 75
